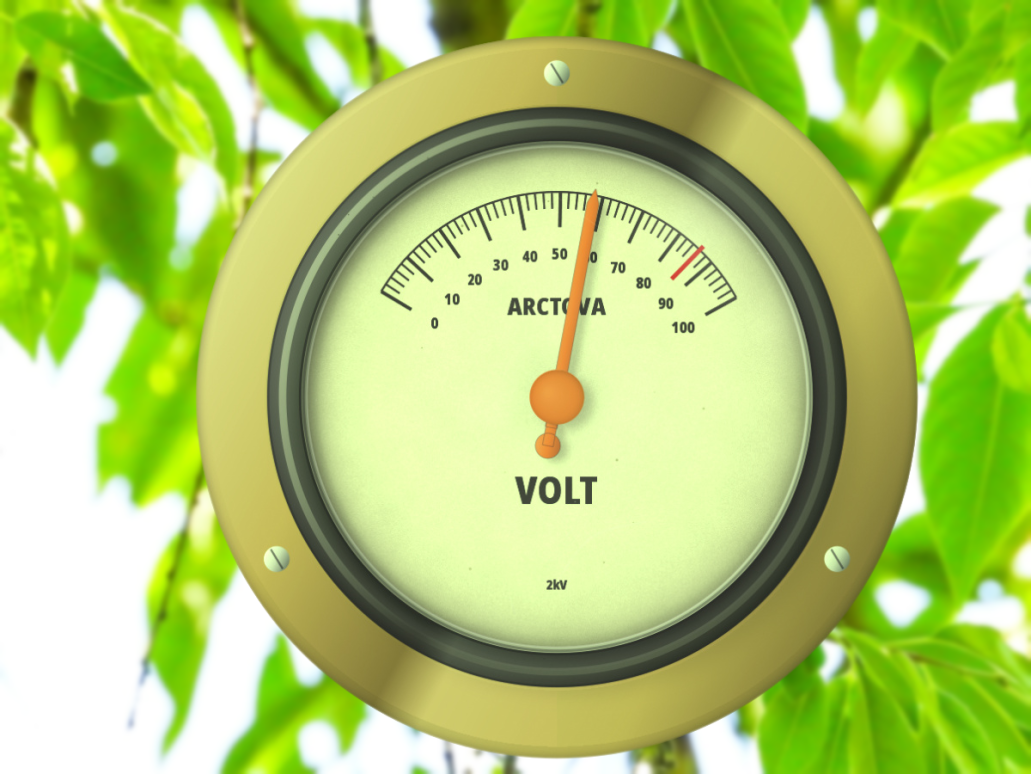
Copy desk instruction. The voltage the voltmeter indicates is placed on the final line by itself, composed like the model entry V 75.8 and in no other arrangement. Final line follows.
V 58
